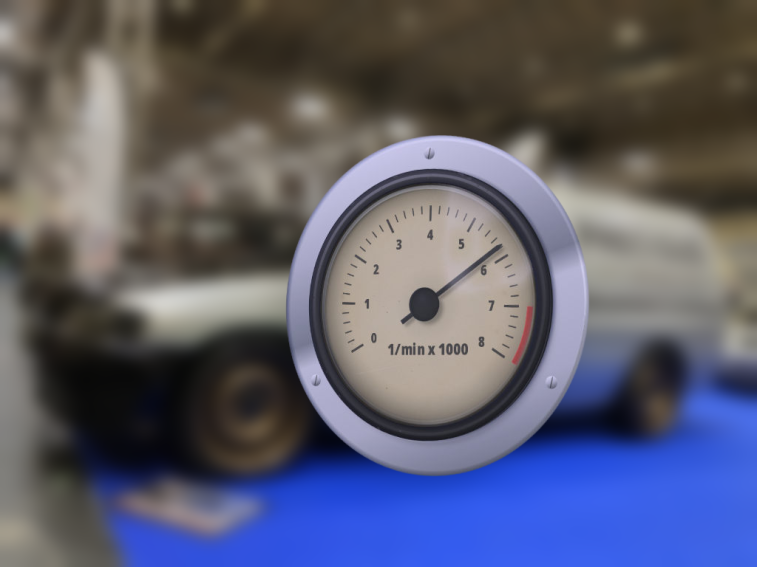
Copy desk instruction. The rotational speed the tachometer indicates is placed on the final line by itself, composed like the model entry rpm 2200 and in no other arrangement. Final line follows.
rpm 5800
